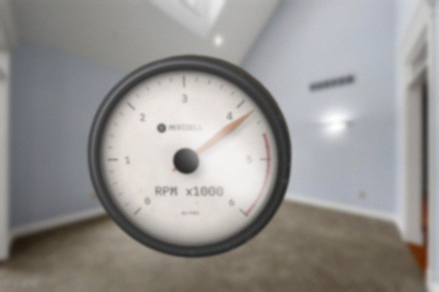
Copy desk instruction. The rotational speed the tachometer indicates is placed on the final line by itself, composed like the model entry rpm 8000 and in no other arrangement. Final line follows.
rpm 4200
